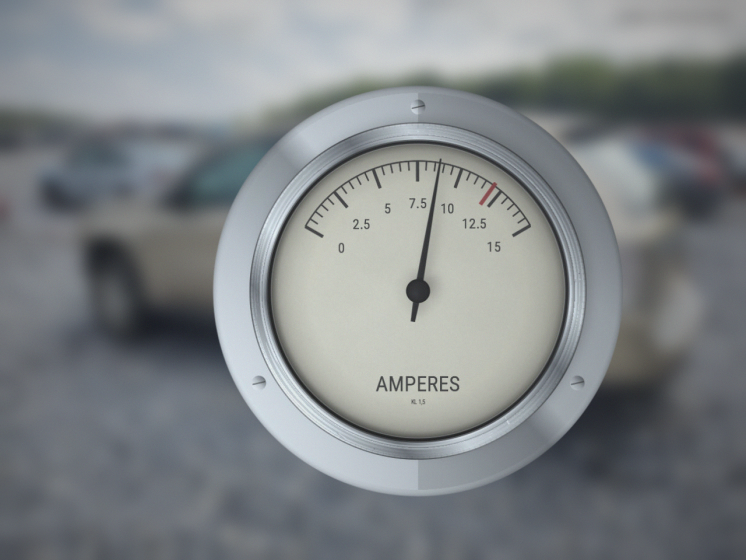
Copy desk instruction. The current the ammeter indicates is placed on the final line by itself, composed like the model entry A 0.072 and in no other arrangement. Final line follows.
A 8.75
